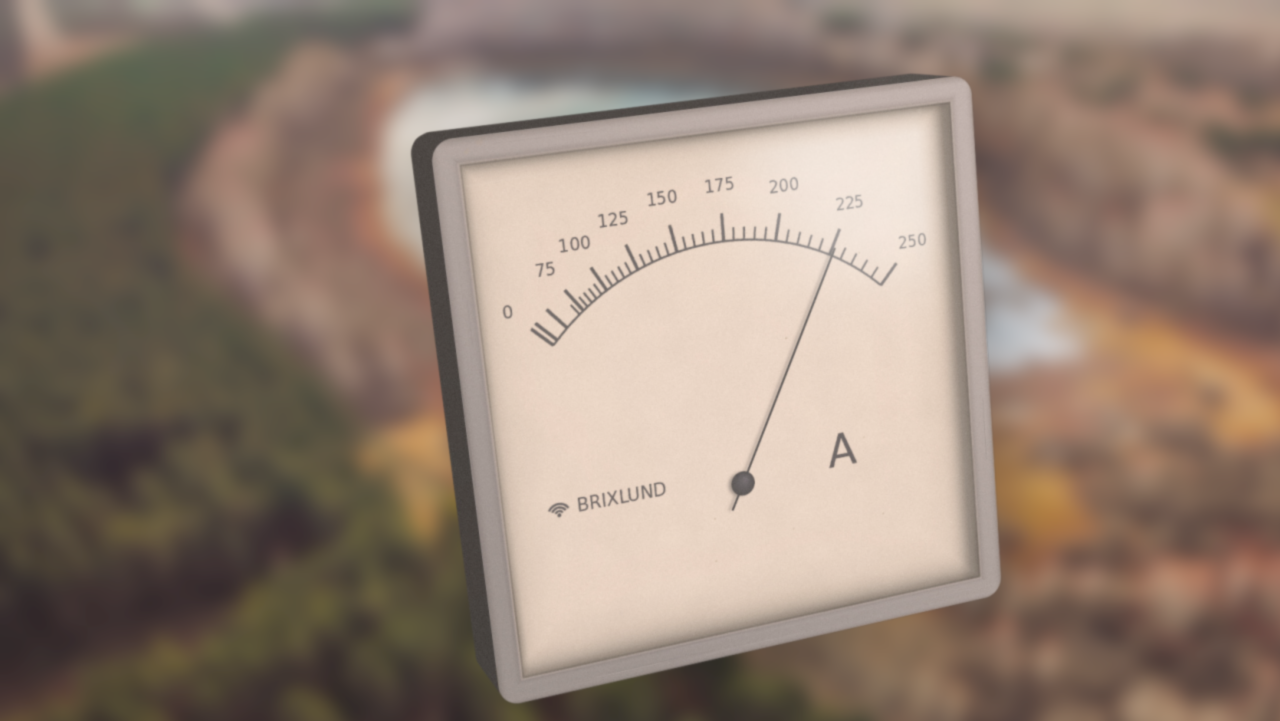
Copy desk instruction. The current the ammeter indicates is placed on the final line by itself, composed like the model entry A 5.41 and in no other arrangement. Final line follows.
A 225
